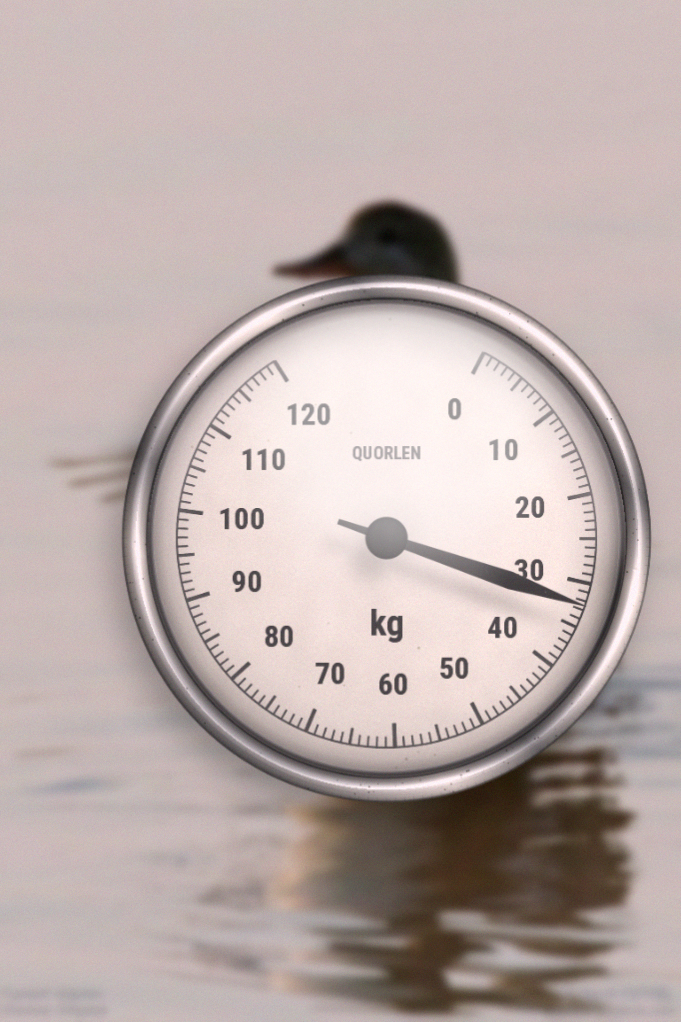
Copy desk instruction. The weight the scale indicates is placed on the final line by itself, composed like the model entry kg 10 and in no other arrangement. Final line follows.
kg 32.5
